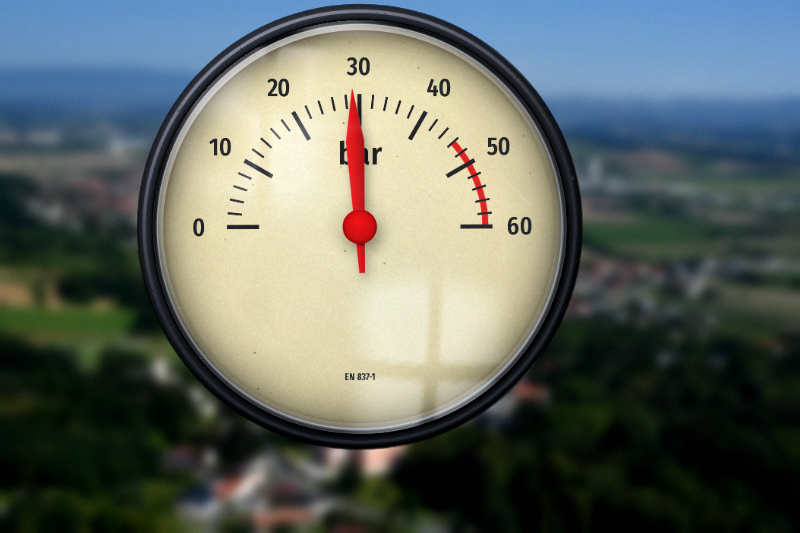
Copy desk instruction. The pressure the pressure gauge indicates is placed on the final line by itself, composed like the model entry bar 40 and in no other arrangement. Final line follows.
bar 29
